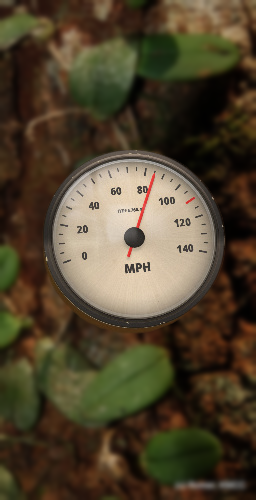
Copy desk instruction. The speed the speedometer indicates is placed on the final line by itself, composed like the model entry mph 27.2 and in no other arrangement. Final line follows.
mph 85
